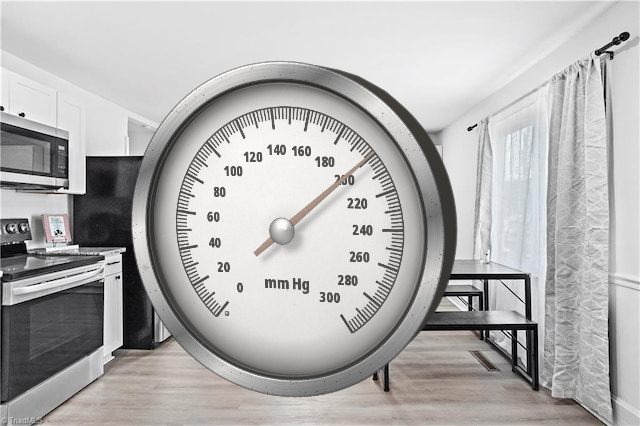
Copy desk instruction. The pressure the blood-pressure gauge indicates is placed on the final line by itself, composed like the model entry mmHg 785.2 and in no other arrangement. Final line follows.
mmHg 200
